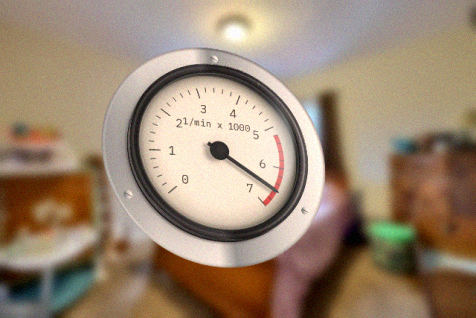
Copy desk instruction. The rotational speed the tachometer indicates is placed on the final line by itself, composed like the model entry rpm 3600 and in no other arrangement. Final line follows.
rpm 6600
